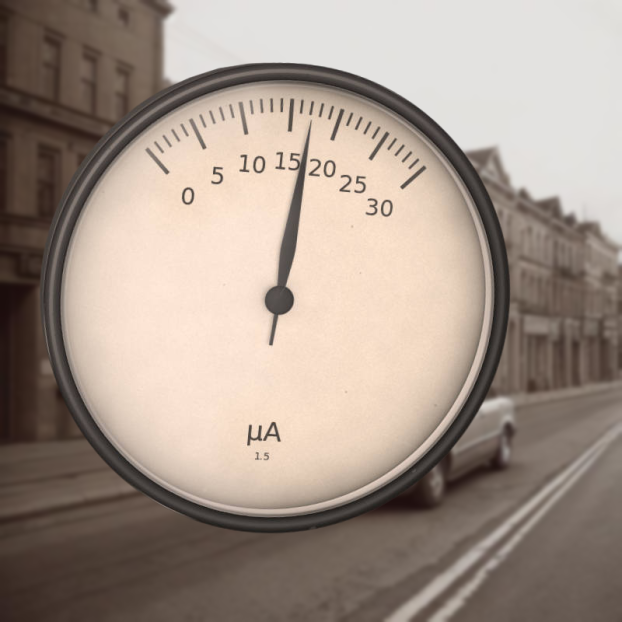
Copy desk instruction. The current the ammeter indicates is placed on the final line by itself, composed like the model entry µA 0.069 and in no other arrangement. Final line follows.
µA 17
